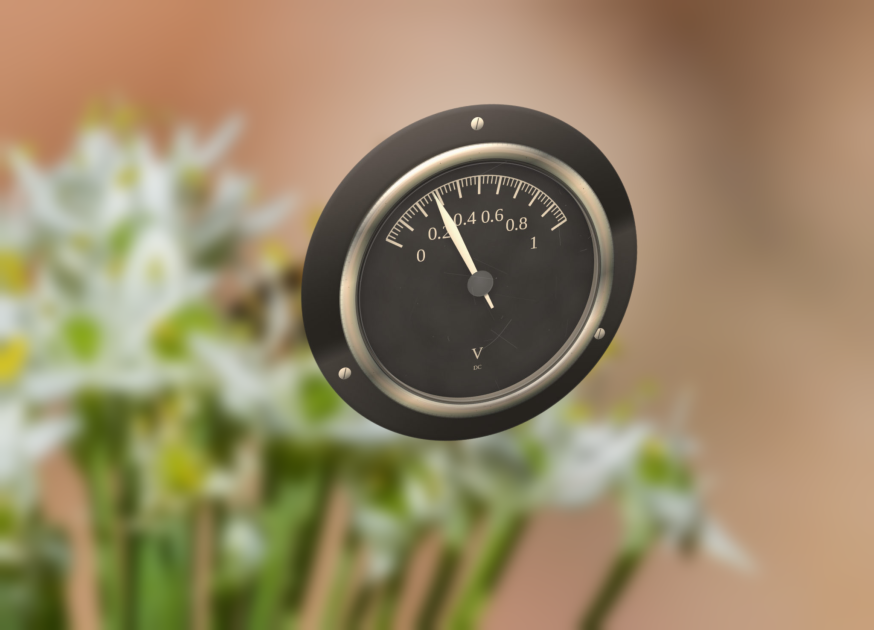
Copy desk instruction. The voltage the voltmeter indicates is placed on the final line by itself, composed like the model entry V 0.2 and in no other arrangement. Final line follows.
V 0.28
